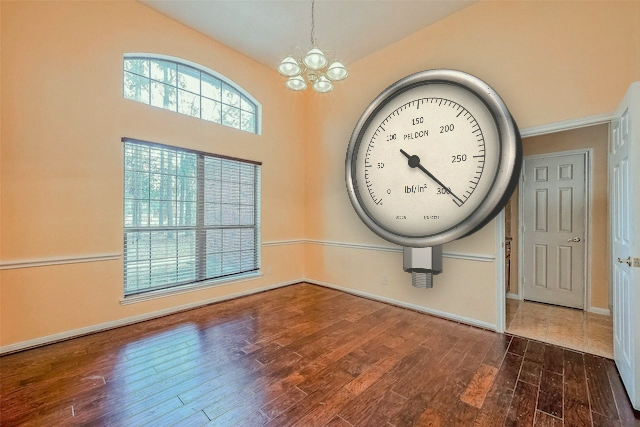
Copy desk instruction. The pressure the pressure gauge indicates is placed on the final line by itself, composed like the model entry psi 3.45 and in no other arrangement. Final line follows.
psi 295
